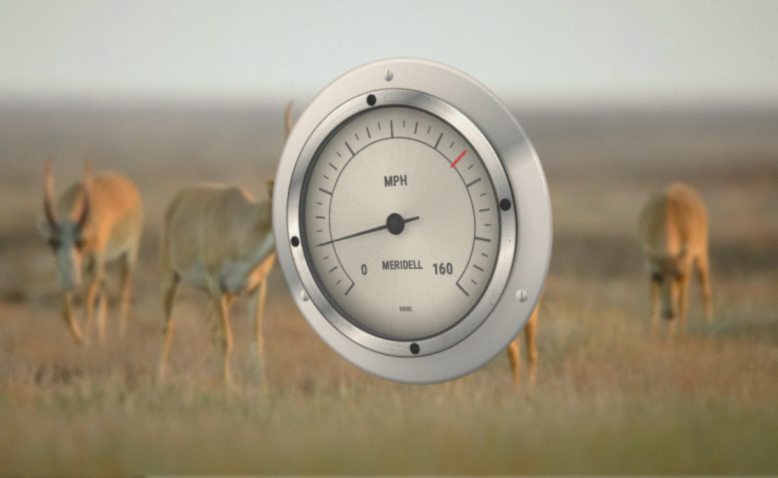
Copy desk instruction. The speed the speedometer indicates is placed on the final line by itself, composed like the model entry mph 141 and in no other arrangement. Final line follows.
mph 20
